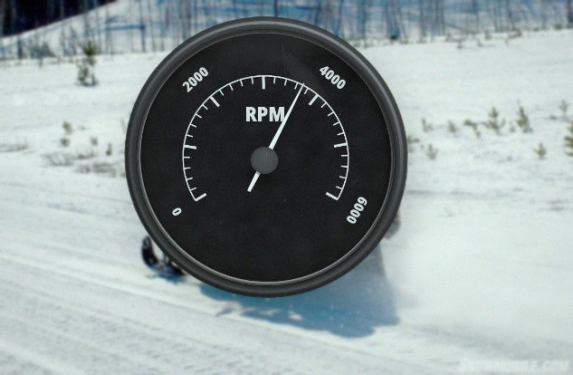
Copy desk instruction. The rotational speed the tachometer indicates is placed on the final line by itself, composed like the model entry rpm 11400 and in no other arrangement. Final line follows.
rpm 3700
